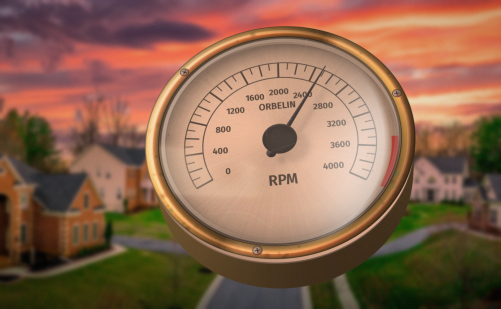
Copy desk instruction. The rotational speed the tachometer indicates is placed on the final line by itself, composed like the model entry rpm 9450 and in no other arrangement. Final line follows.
rpm 2500
